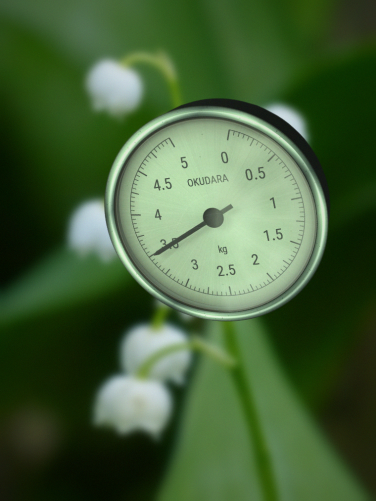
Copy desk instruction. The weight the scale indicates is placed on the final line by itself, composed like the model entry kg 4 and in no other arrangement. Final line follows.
kg 3.5
